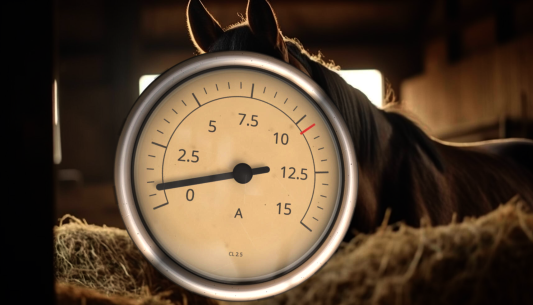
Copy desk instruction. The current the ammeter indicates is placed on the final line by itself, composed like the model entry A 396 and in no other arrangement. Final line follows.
A 0.75
